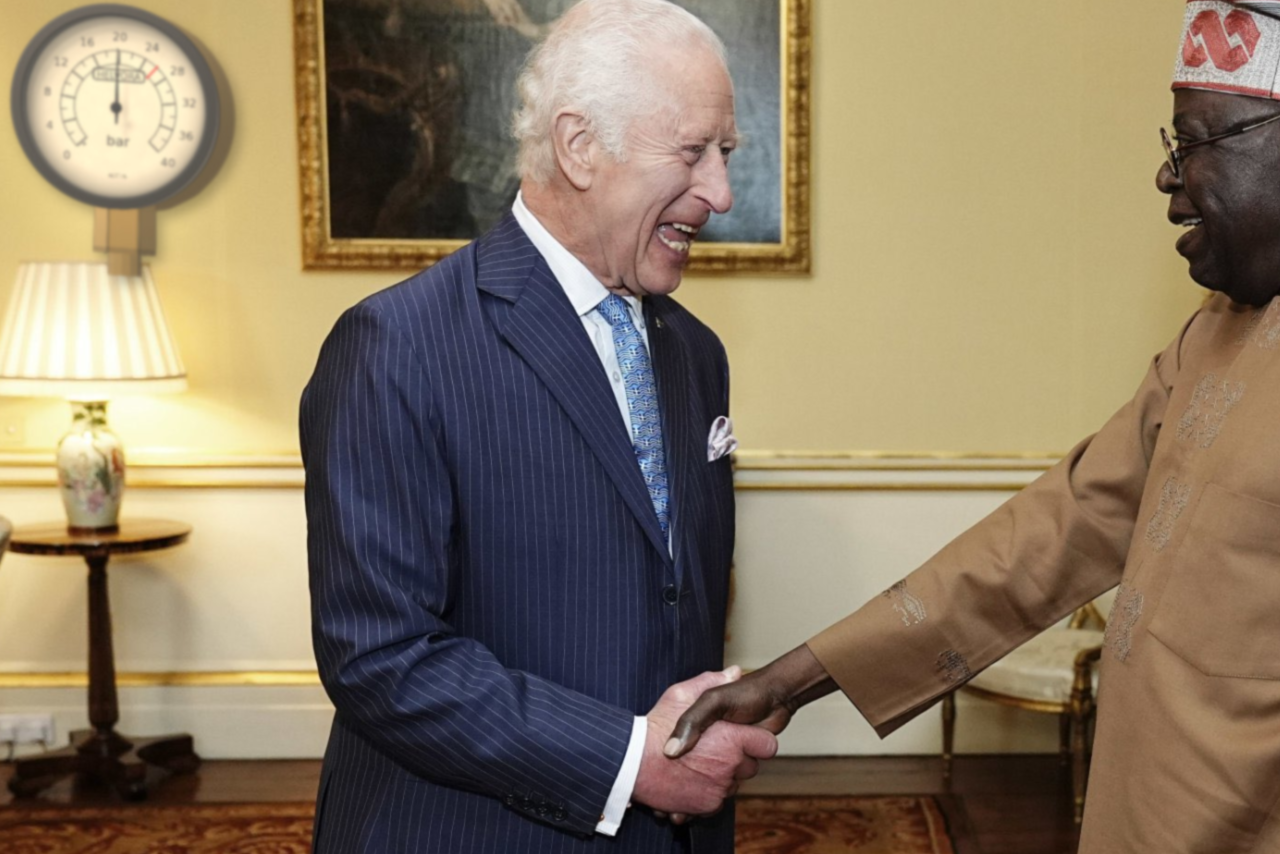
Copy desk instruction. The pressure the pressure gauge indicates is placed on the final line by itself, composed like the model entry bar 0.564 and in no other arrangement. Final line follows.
bar 20
